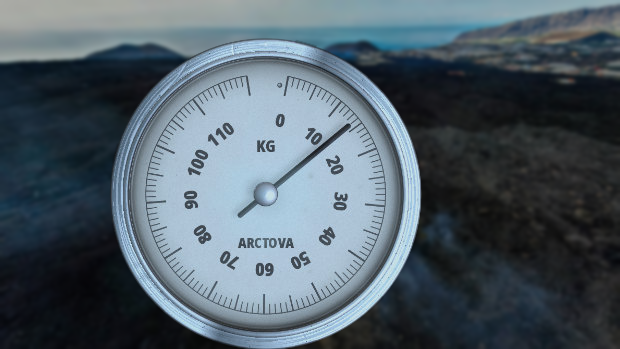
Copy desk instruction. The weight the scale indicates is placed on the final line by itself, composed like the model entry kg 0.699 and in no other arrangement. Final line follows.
kg 14
